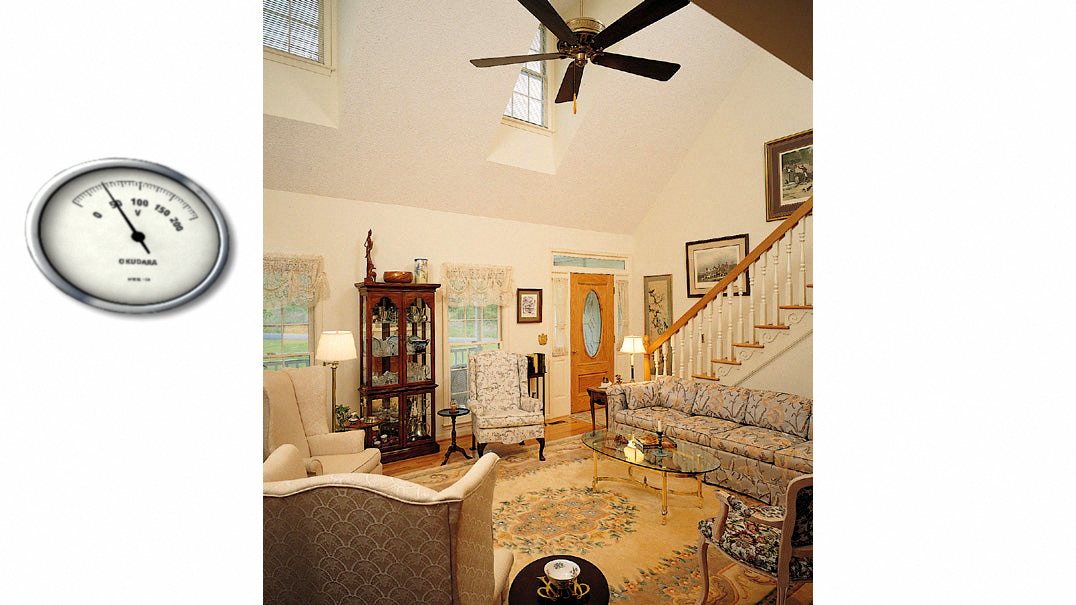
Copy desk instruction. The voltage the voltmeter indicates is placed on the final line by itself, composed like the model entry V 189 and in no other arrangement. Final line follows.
V 50
